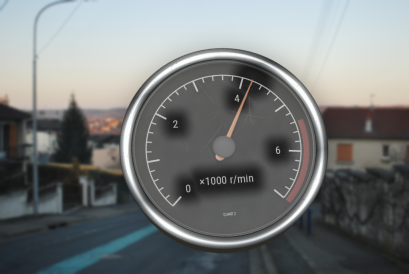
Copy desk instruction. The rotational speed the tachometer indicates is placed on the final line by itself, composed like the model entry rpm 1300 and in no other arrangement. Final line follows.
rpm 4200
